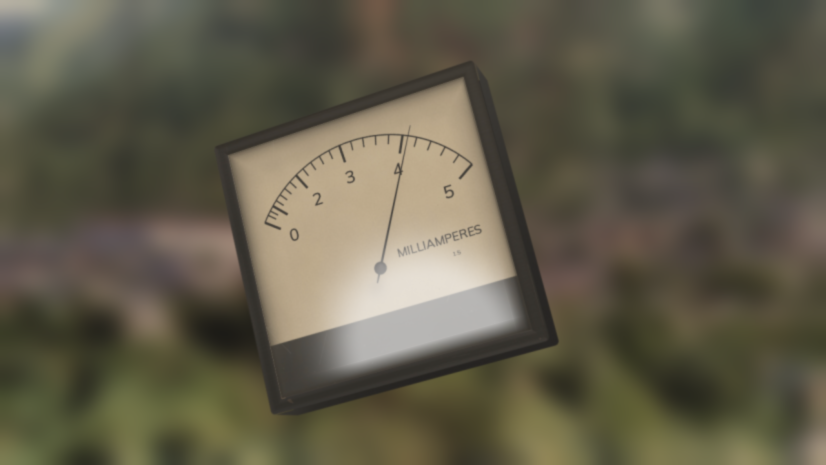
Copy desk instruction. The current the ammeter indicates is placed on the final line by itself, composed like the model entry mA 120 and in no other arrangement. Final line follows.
mA 4.1
